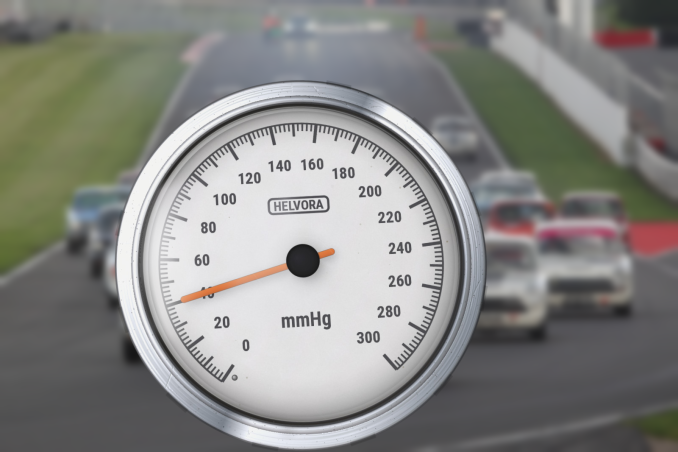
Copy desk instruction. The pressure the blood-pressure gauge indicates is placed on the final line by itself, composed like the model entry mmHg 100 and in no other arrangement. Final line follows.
mmHg 40
